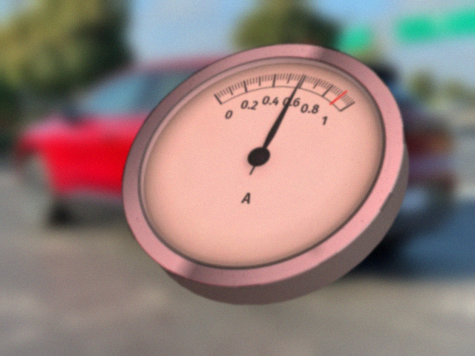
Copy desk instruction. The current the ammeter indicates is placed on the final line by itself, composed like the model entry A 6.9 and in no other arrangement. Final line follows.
A 0.6
